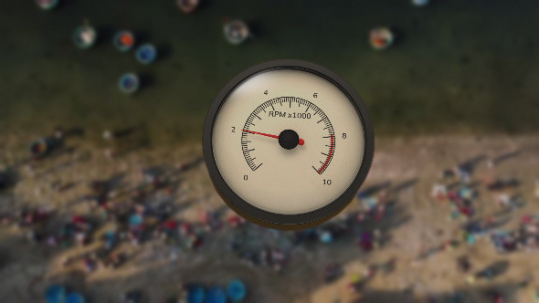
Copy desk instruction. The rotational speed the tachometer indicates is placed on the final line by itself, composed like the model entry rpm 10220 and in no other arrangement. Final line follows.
rpm 2000
